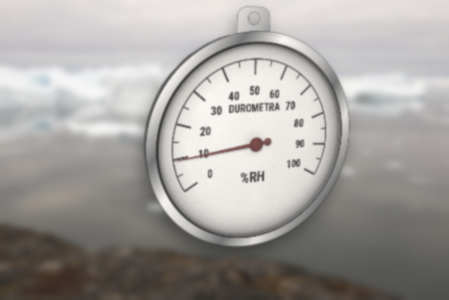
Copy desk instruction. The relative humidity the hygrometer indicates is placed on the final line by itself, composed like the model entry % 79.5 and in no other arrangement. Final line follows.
% 10
